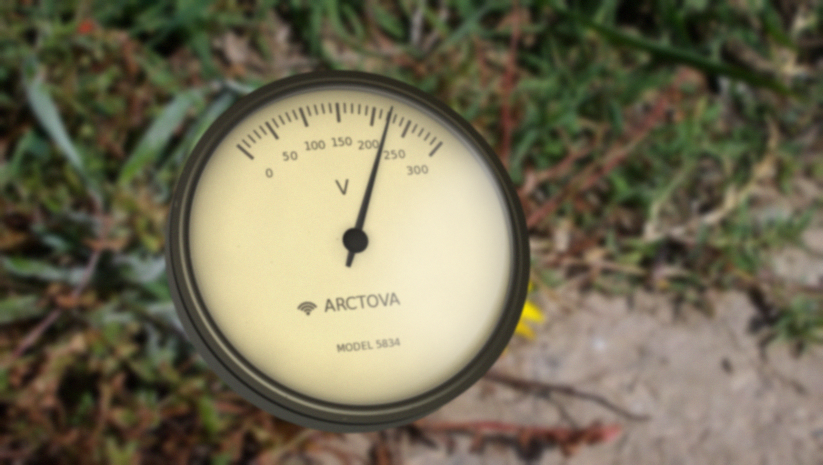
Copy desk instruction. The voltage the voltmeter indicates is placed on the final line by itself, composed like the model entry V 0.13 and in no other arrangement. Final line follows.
V 220
